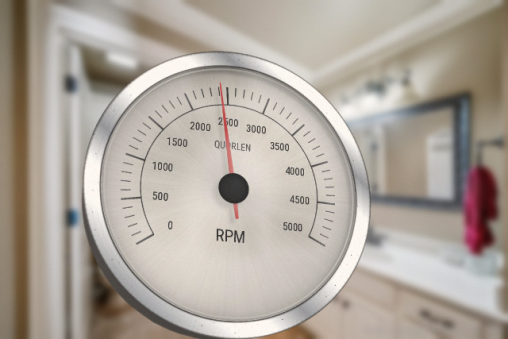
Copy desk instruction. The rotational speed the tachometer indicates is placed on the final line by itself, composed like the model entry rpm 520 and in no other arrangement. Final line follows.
rpm 2400
